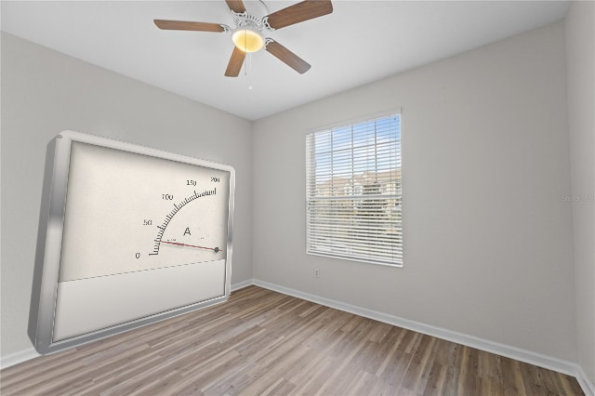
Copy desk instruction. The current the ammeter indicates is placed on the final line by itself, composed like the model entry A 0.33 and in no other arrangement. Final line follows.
A 25
